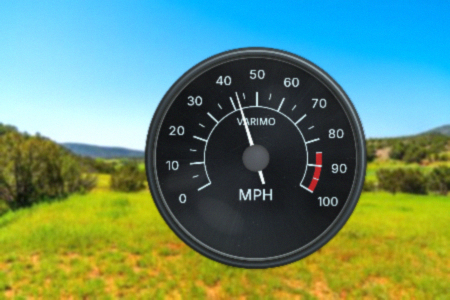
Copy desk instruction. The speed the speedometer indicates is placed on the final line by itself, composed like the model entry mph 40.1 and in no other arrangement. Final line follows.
mph 42.5
